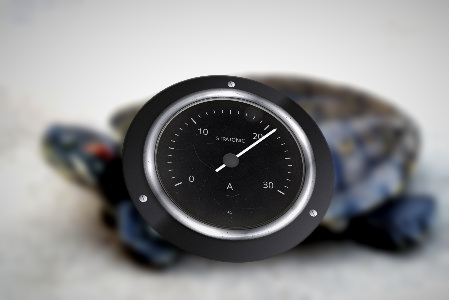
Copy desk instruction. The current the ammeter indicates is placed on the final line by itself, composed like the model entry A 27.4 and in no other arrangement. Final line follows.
A 21
